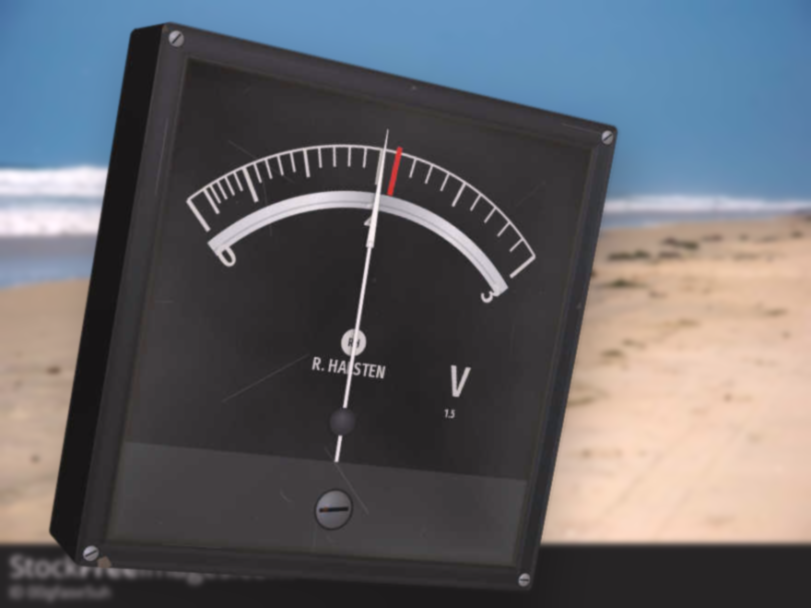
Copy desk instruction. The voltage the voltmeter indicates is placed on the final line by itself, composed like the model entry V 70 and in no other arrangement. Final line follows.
V 2
